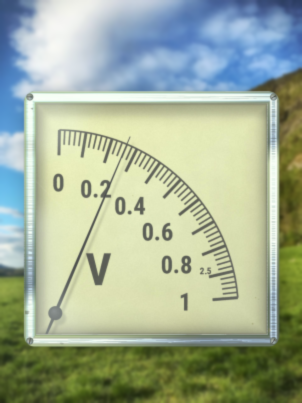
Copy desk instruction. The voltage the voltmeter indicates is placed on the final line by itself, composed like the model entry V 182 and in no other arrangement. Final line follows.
V 0.26
